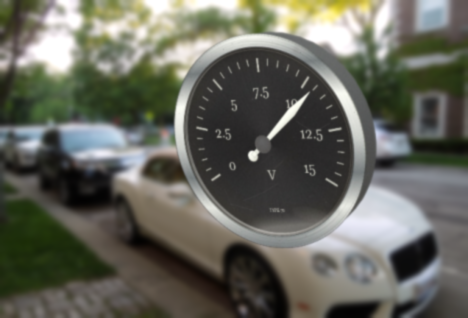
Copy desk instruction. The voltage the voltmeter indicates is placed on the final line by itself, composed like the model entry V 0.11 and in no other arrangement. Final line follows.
V 10.5
